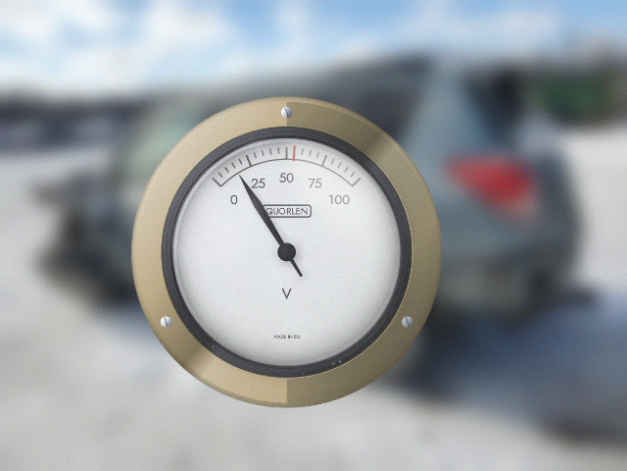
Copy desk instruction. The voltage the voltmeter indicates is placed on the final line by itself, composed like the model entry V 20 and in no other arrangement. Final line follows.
V 15
